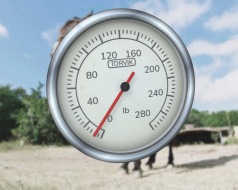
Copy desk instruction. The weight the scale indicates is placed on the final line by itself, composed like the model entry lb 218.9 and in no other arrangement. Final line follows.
lb 8
